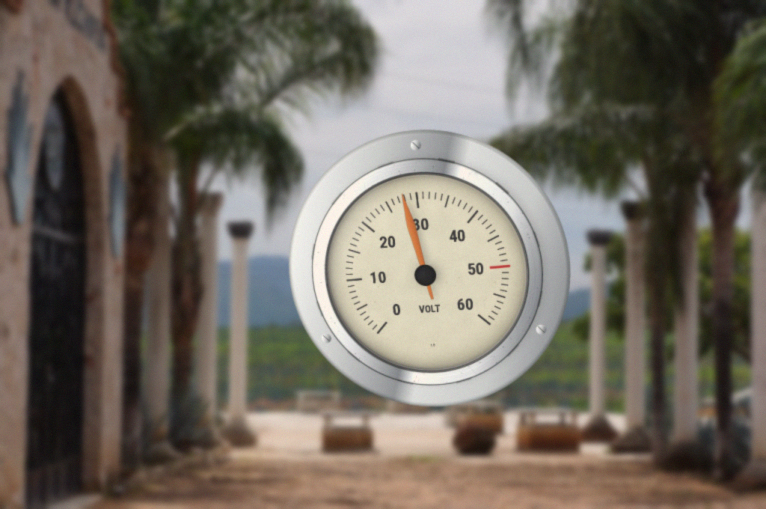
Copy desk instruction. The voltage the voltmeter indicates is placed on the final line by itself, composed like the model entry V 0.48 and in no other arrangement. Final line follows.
V 28
